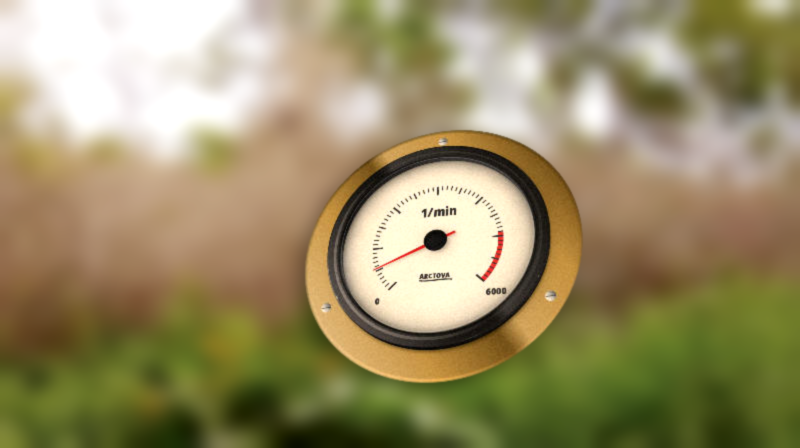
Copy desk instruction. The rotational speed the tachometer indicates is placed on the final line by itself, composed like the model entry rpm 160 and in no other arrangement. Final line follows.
rpm 500
